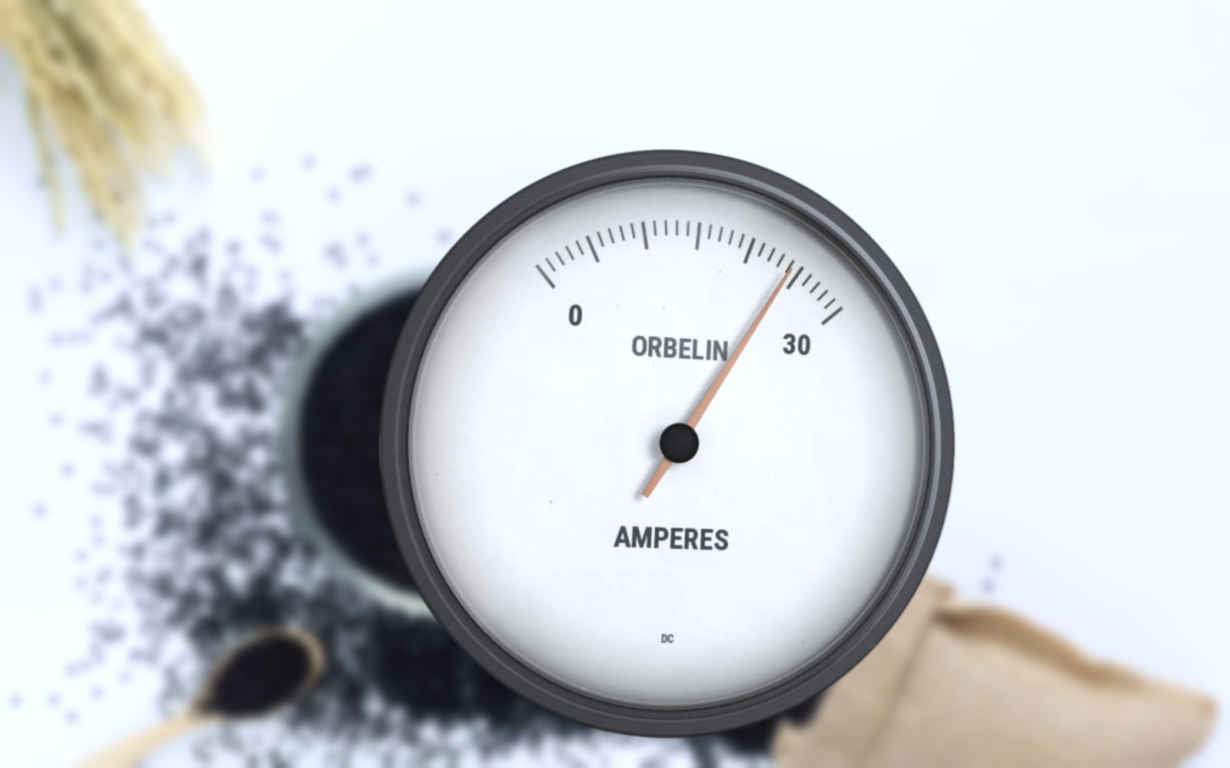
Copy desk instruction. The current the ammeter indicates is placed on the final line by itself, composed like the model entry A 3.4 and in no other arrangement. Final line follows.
A 24
